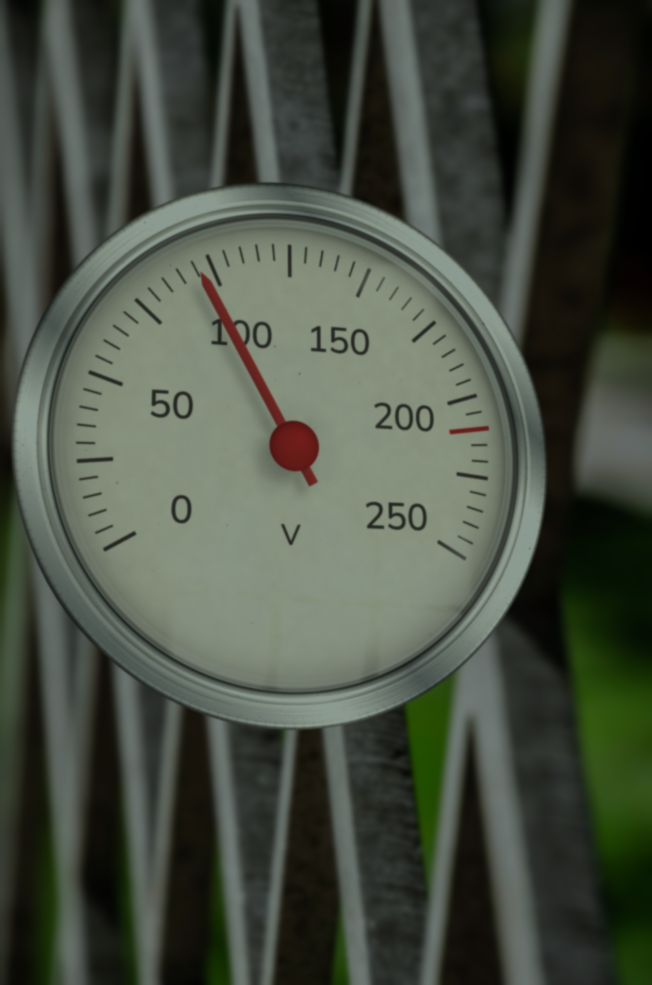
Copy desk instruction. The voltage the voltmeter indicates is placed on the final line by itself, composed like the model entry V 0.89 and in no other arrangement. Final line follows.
V 95
